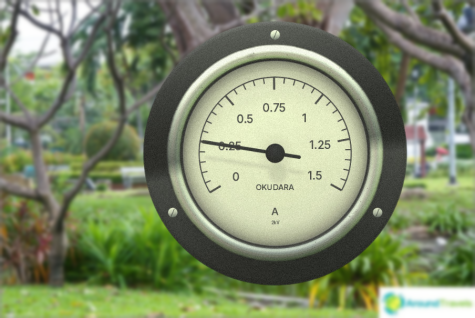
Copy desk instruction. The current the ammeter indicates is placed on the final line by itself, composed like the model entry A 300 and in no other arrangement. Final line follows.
A 0.25
